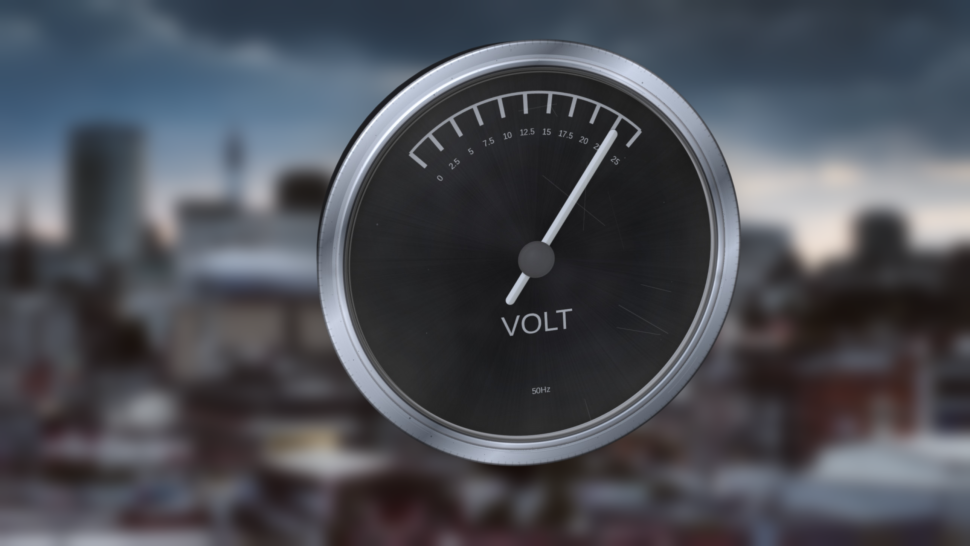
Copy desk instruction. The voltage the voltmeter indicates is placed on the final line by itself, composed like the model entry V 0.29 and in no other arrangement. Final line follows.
V 22.5
